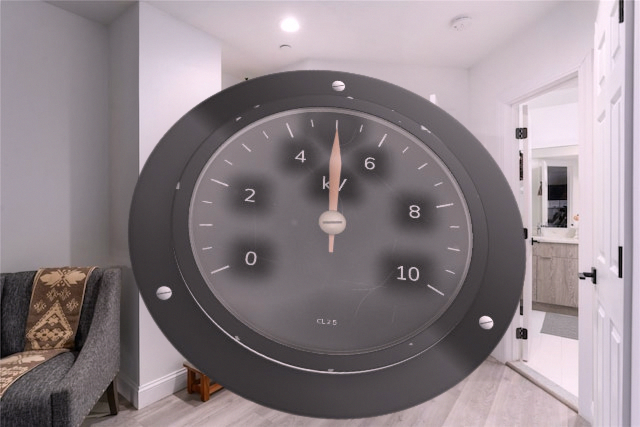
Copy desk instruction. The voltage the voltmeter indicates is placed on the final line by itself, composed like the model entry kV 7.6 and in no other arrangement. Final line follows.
kV 5
